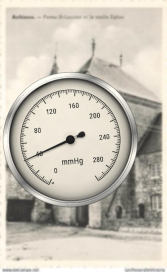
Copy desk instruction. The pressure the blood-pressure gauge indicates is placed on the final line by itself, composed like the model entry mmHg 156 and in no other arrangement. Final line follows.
mmHg 40
